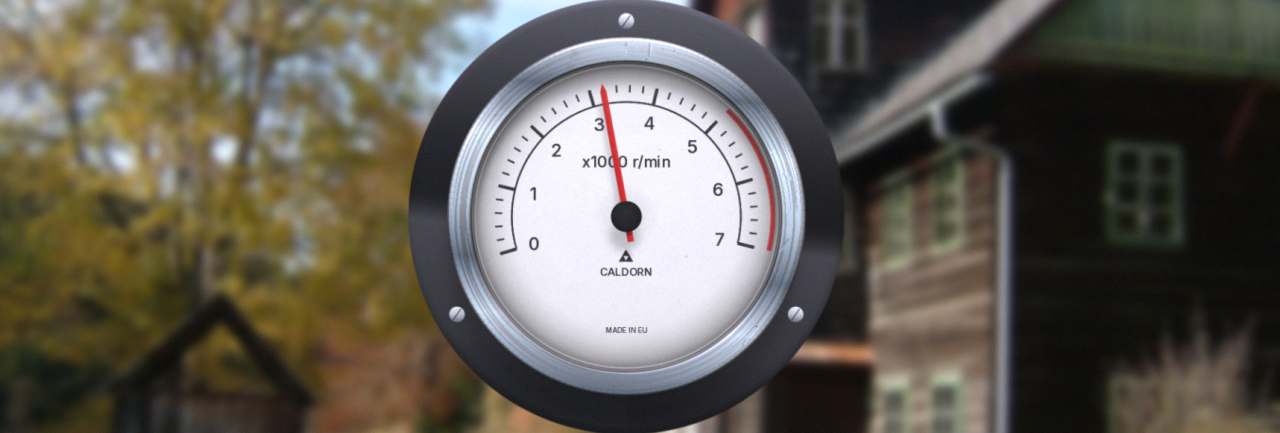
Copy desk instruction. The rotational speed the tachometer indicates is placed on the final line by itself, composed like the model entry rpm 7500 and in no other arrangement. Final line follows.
rpm 3200
